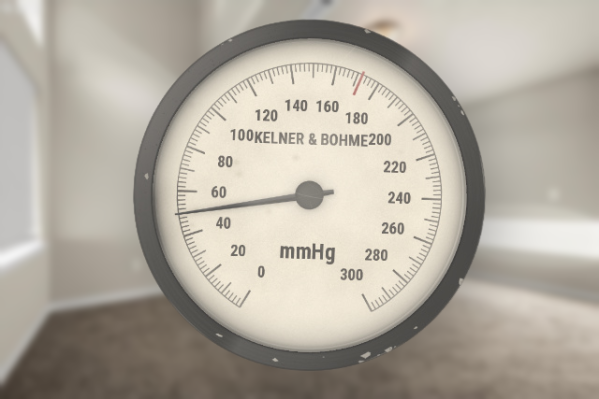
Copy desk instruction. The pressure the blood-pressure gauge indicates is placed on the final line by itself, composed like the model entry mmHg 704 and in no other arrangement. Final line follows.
mmHg 50
